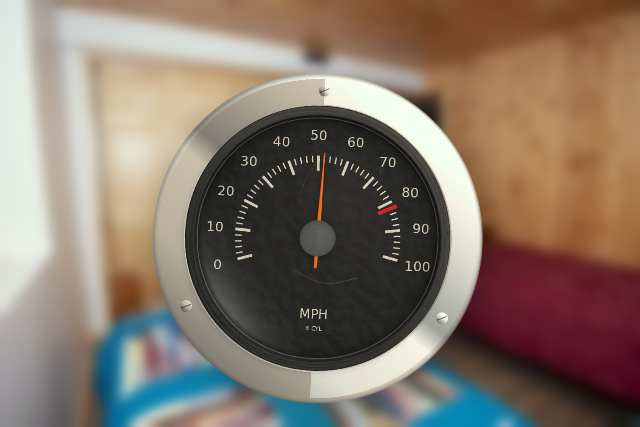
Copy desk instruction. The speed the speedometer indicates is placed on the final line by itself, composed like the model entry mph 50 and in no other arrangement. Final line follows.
mph 52
